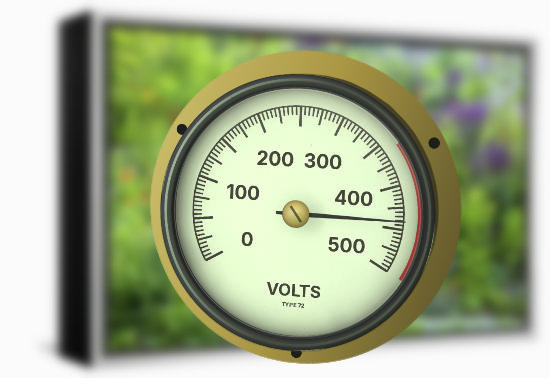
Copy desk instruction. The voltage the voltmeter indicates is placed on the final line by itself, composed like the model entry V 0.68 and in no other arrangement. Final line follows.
V 440
